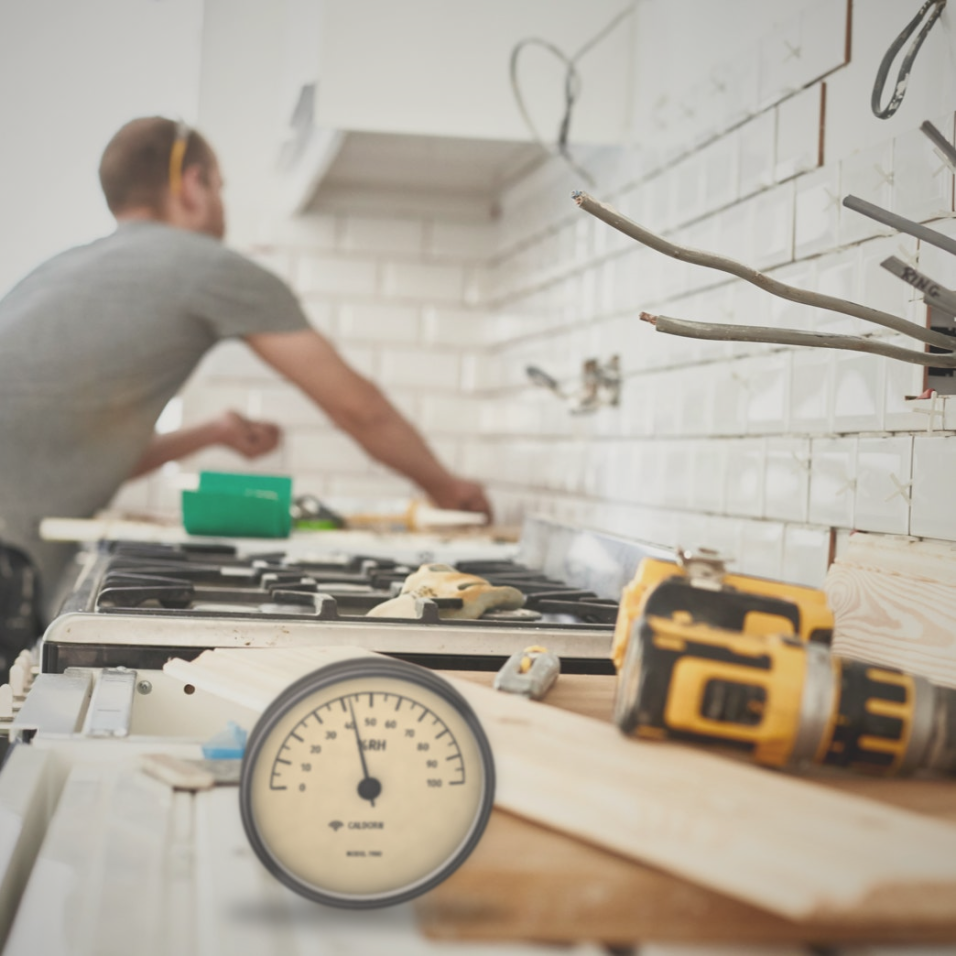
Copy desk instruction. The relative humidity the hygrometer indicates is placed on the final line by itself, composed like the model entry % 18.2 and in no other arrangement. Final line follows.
% 42.5
